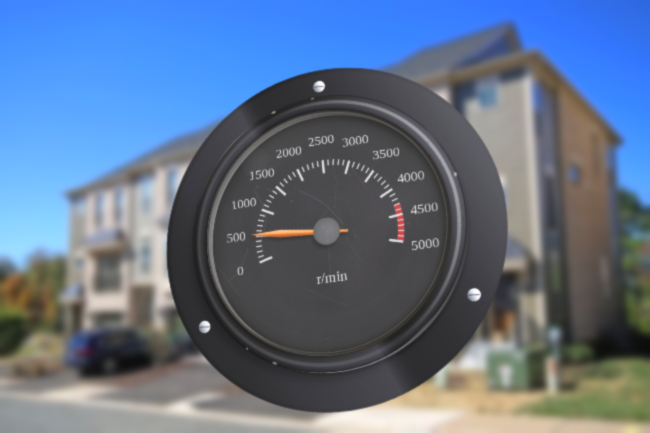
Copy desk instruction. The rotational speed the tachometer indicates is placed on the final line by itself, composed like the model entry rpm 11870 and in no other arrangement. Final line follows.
rpm 500
